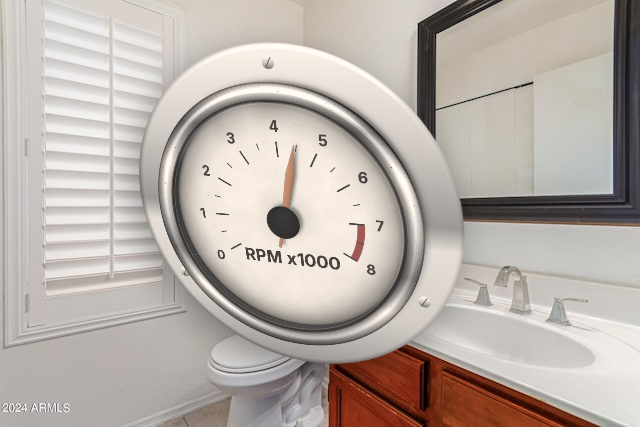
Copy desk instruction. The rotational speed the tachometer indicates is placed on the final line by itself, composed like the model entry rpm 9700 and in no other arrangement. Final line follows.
rpm 4500
